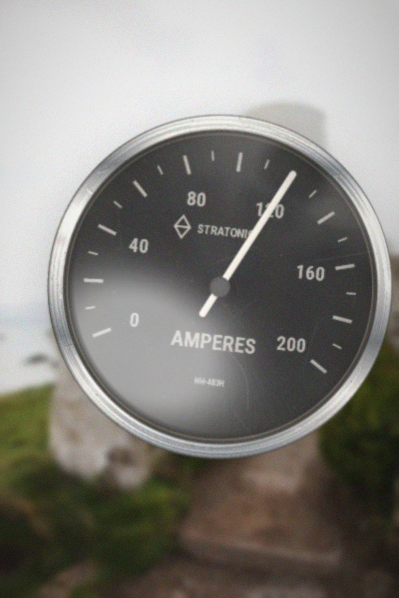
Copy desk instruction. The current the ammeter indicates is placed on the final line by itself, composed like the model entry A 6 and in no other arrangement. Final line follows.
A 120
